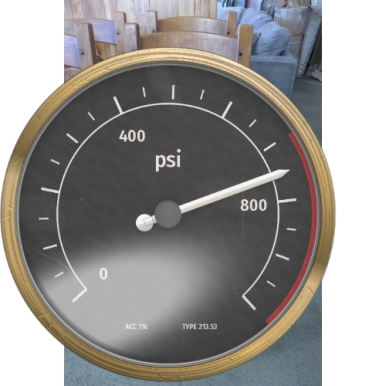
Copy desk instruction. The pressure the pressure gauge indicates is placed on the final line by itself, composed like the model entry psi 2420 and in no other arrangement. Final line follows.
psi 750
